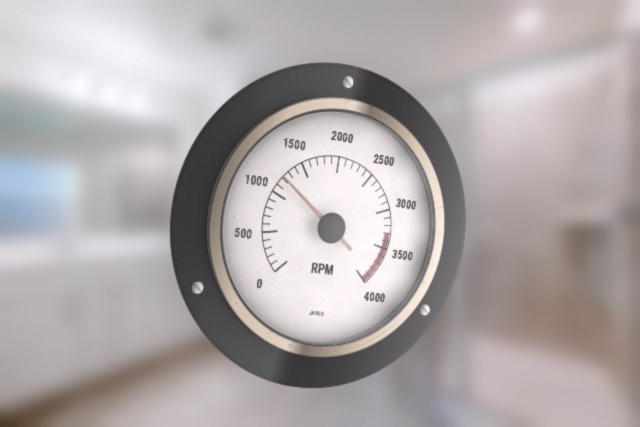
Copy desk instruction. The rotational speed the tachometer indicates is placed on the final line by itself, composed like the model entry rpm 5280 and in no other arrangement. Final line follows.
rpm 1200
